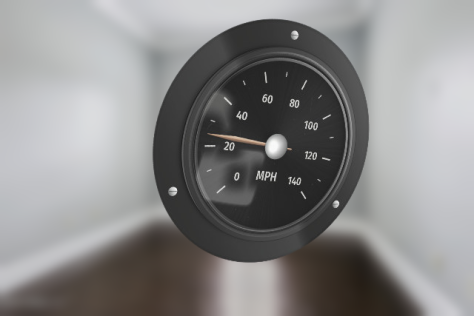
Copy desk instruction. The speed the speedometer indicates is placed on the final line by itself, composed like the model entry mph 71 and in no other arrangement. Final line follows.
mph 25
